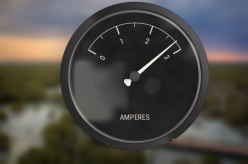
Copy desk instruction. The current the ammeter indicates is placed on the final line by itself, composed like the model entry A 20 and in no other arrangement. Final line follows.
A 2.75
